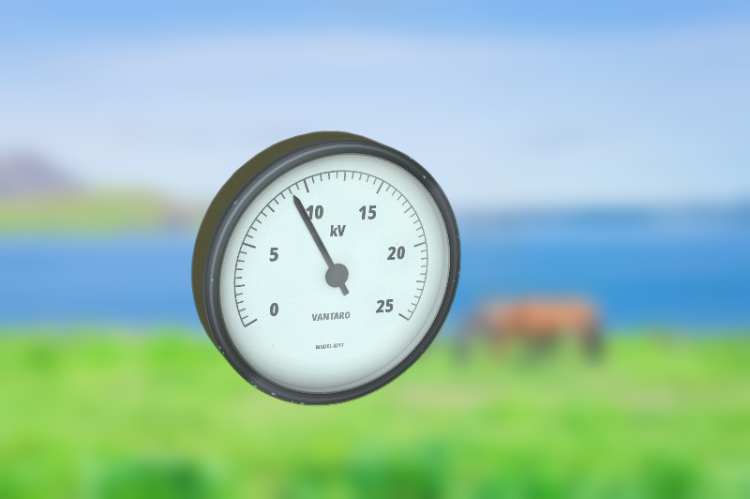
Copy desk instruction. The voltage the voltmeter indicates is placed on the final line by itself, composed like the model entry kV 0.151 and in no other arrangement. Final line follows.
kV 9
